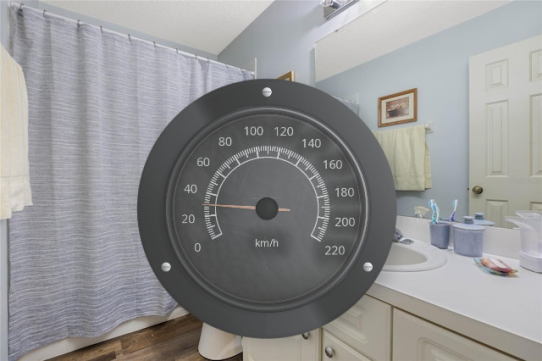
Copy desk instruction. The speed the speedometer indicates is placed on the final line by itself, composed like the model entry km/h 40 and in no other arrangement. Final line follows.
km/h 30
